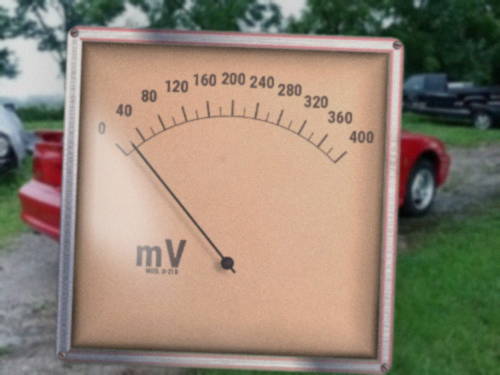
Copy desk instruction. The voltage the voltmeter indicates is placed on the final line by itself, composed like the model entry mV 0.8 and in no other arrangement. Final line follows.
mV 20
